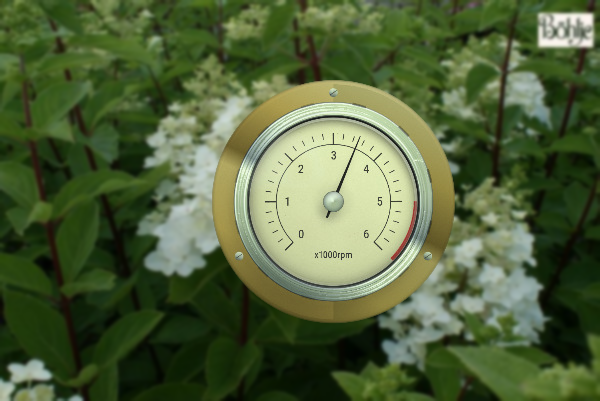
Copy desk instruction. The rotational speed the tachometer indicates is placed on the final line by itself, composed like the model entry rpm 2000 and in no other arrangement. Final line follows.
rpm 3500
